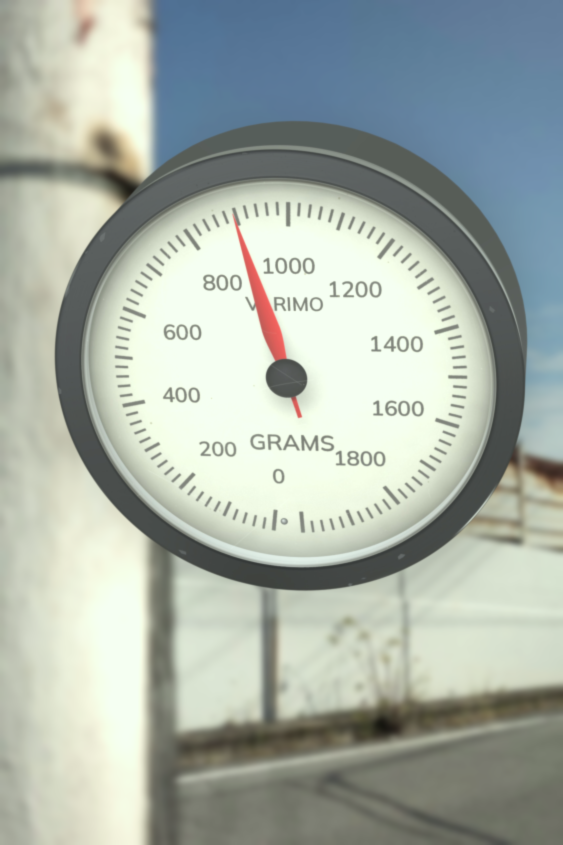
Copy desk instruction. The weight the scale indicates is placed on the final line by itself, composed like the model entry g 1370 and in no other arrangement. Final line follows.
g 900
